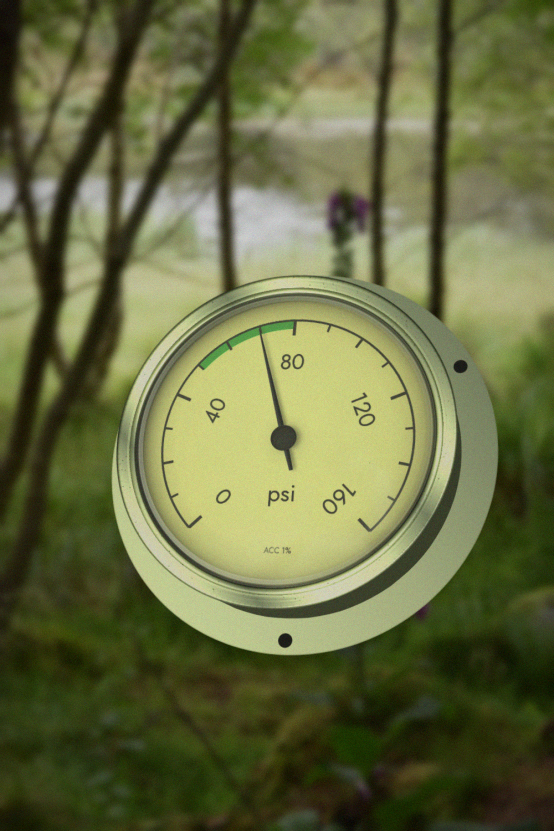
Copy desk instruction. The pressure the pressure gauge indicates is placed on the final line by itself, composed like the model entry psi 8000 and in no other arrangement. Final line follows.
psi 70
